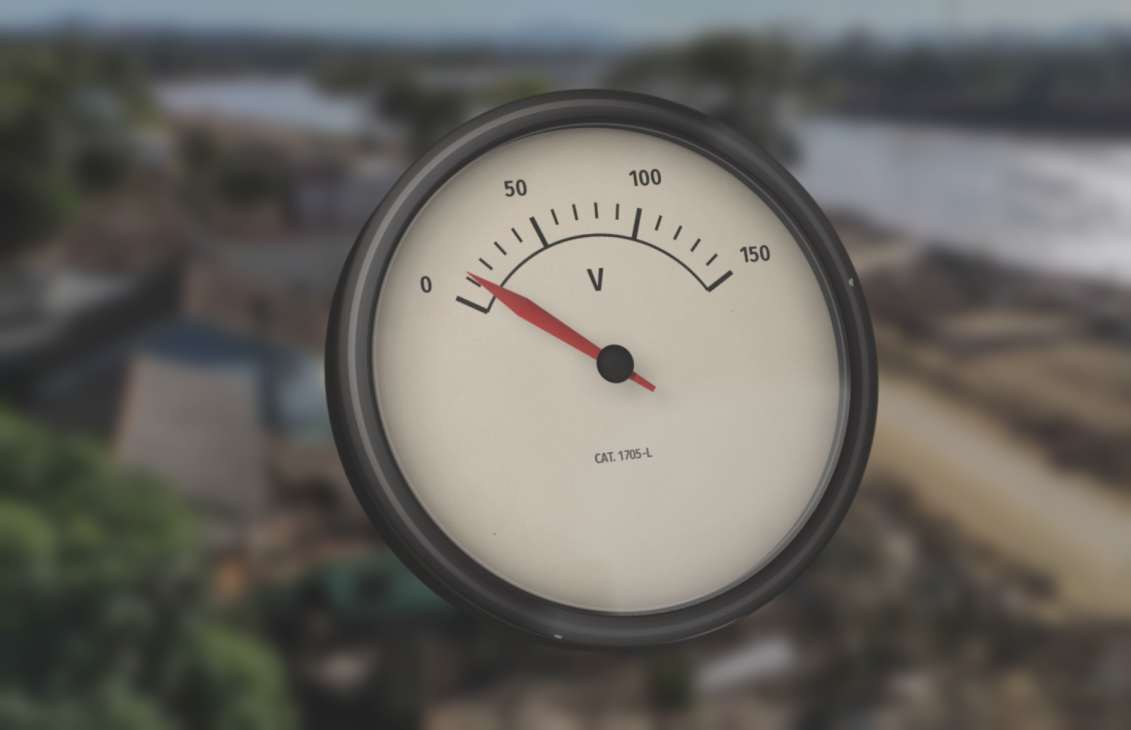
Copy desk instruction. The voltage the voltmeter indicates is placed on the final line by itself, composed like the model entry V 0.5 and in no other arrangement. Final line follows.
V 10
